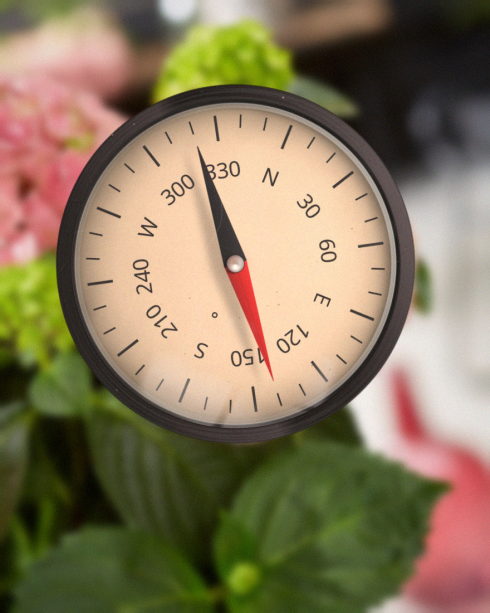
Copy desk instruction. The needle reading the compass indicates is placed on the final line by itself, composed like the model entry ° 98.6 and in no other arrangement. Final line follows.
° 140
